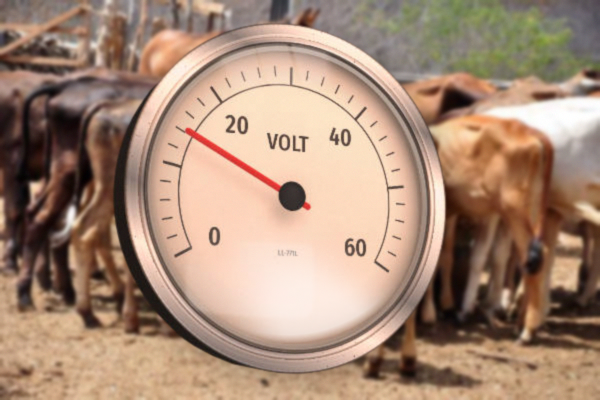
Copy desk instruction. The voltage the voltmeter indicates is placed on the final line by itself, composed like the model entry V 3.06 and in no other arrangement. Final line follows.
V 14
